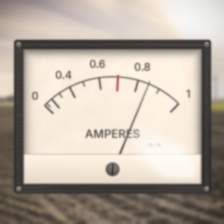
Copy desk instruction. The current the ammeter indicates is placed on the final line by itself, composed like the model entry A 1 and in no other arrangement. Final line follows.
A 0.85
